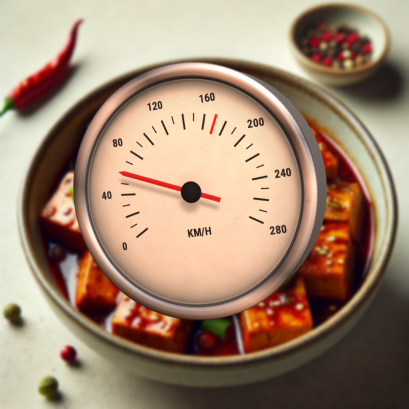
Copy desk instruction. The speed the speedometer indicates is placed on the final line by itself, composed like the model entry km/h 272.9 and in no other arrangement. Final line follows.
km/h 60
